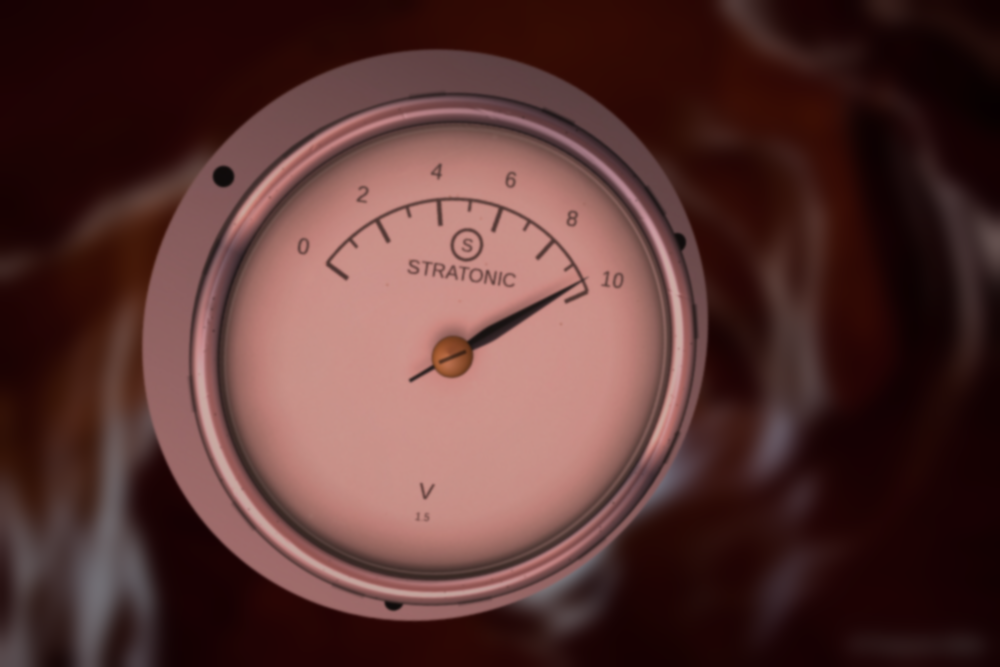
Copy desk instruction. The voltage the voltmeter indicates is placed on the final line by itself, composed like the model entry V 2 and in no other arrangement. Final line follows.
V 9.5
